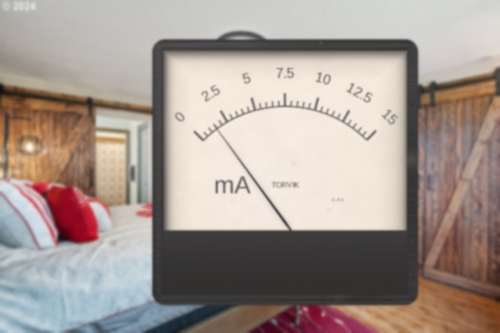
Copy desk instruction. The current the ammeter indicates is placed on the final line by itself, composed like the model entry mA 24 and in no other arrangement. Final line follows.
mA 1.5
